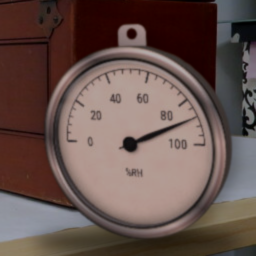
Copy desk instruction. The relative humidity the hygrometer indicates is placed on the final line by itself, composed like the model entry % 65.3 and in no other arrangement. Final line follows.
% 88
